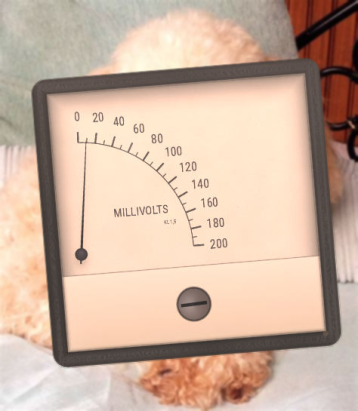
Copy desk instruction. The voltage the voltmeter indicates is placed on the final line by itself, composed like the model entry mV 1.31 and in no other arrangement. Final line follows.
mV 10
